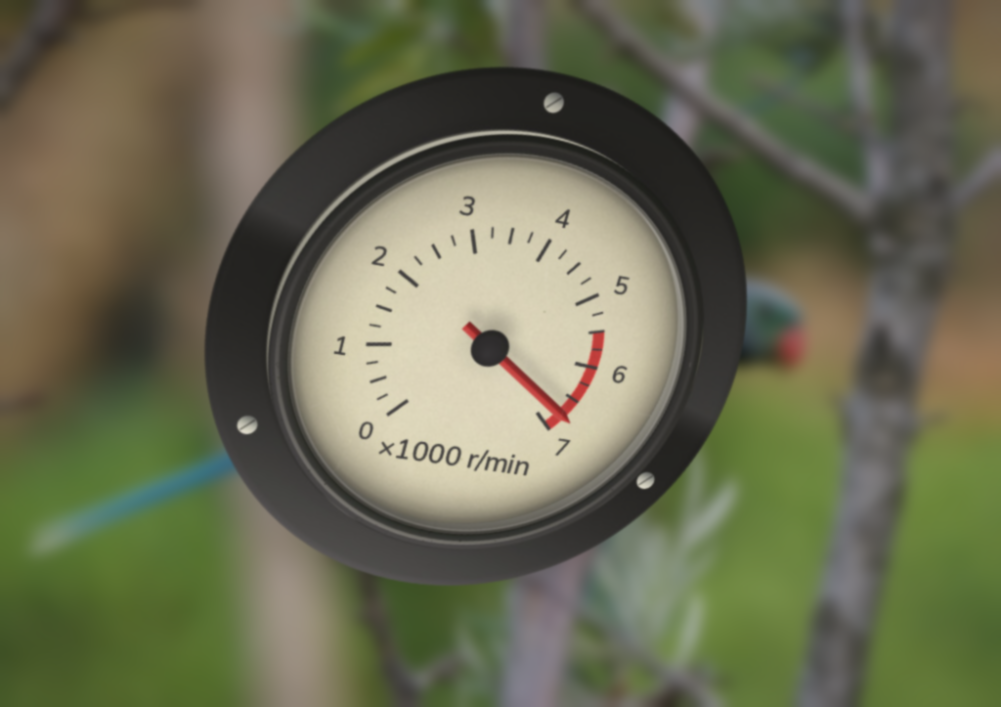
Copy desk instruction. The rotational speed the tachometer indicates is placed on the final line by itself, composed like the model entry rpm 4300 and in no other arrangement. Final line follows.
rpm 6750
